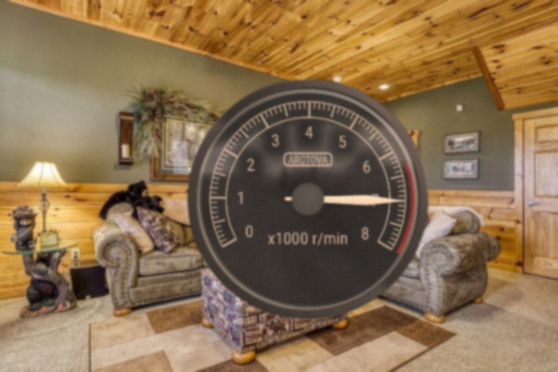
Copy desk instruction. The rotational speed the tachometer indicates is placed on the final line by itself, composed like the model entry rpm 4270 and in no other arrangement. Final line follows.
rpm 7000
